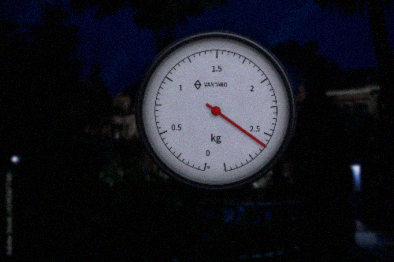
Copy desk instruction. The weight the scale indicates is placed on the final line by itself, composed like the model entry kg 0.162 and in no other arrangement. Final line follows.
kg 2.6
